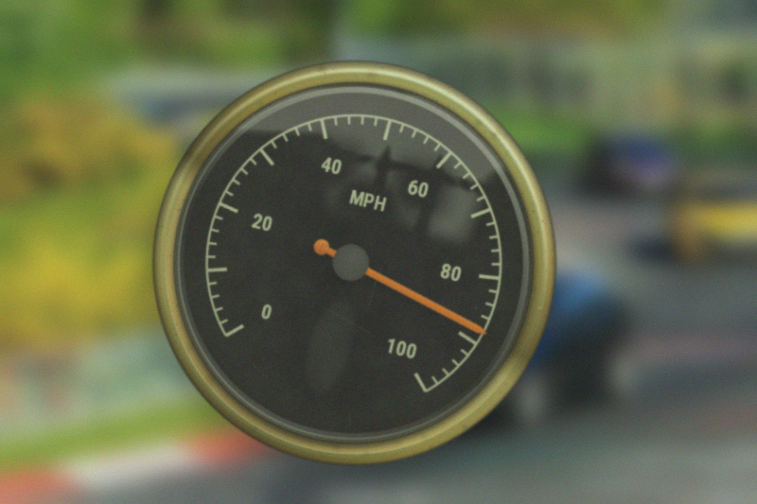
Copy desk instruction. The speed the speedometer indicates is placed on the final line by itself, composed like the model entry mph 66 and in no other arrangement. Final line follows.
mph 88
